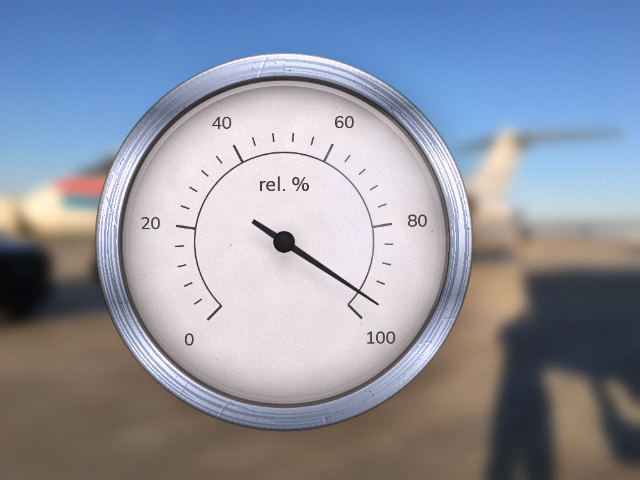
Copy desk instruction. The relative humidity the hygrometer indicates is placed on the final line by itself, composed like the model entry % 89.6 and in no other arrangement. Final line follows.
% 96
